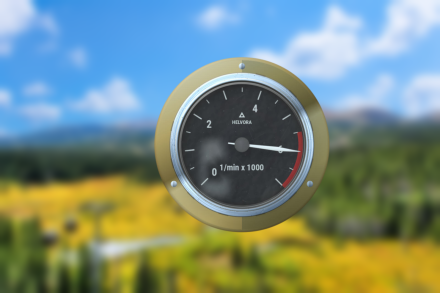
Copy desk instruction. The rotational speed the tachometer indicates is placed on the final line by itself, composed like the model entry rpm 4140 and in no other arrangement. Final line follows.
rpm 6000
